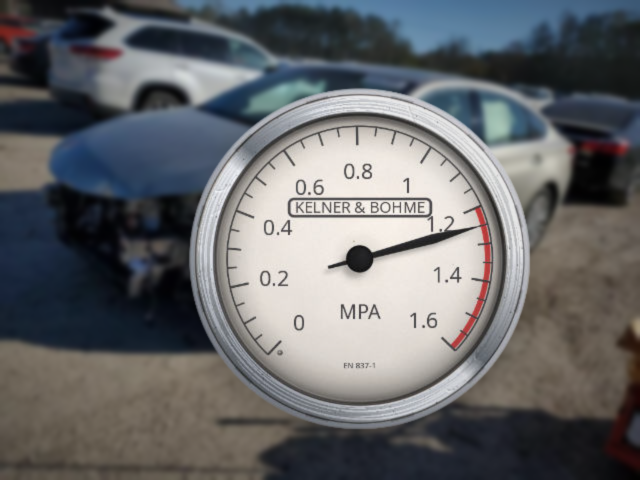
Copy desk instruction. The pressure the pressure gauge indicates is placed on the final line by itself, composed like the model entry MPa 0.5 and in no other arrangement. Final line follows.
MPa 1.25
